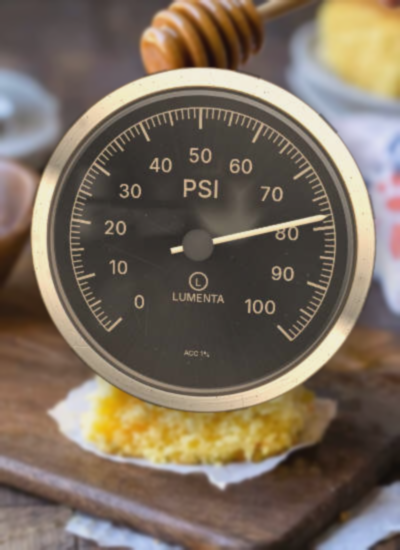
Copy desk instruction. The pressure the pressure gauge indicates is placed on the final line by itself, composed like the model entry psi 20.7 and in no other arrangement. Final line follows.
psi 78
